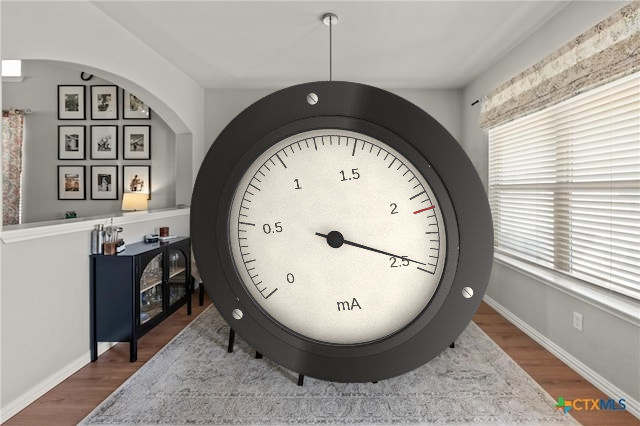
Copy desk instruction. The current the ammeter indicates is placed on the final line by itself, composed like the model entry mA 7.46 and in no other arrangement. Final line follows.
mA 2.45
